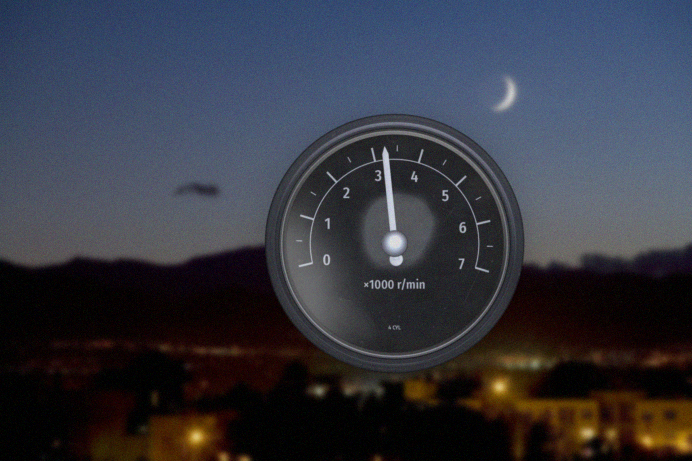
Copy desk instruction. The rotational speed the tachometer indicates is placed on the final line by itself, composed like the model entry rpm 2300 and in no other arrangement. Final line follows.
rpm 3250
